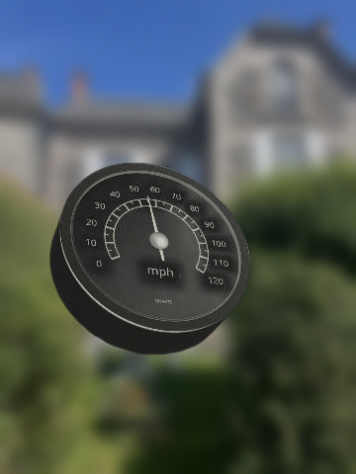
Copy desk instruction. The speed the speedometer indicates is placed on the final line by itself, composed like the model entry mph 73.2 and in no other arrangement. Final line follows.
mph 55
